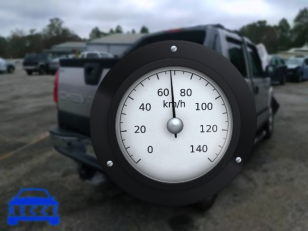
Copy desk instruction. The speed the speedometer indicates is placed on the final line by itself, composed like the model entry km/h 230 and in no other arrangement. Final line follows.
km/h 67.5
